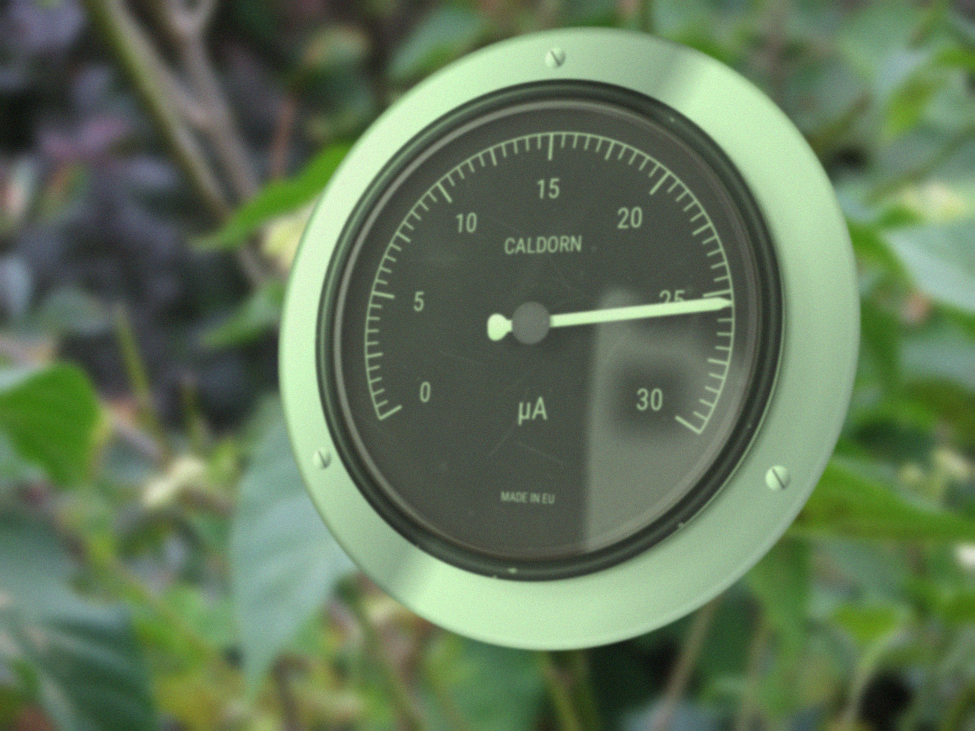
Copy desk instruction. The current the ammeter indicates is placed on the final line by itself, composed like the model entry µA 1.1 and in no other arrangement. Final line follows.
µA 25.5
